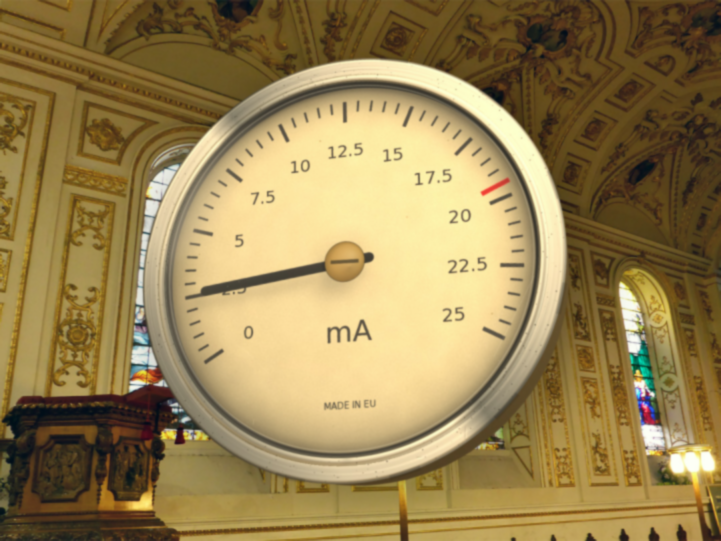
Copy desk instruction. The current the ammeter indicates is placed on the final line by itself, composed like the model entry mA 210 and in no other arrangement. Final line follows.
mA 2.5
